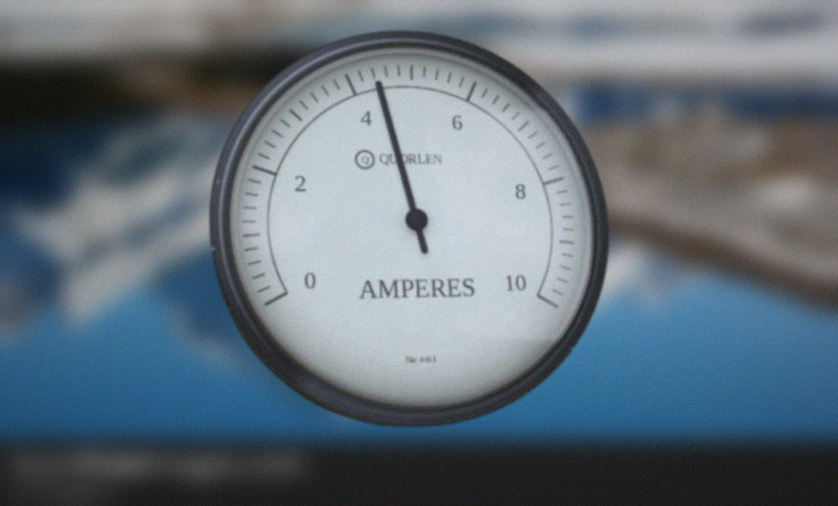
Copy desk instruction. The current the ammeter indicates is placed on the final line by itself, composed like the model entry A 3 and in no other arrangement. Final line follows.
A 4.4
